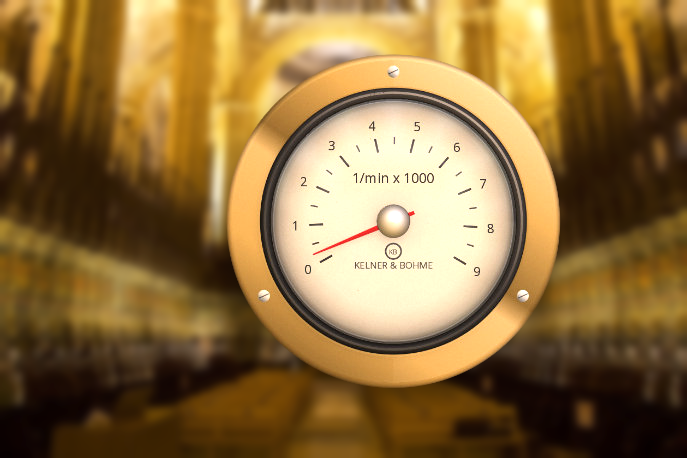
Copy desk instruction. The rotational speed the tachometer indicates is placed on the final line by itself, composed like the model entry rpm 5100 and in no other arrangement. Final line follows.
rpm 250
